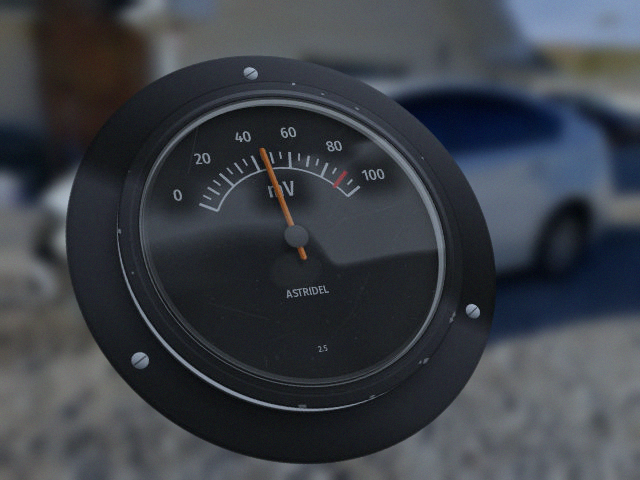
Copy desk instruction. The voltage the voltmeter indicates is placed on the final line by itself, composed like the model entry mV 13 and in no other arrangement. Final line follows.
mV 45
